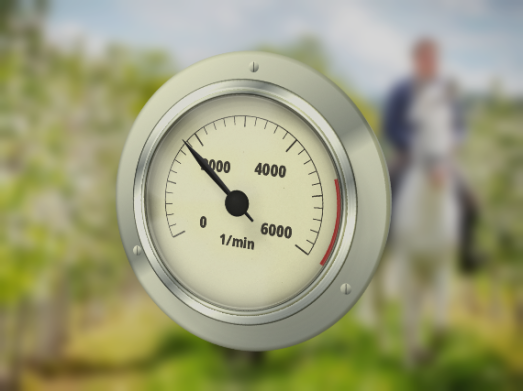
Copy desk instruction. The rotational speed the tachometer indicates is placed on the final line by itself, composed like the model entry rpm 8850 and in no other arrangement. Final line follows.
rpm 1800
